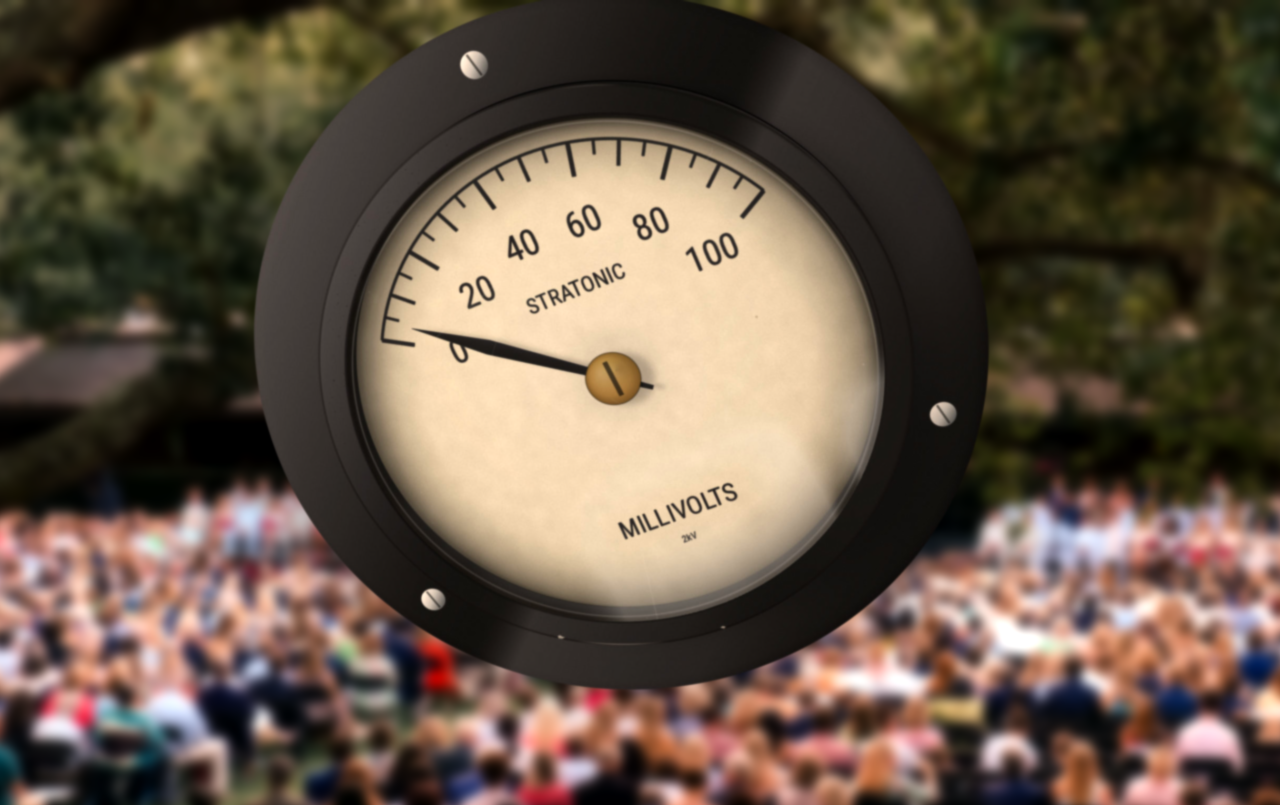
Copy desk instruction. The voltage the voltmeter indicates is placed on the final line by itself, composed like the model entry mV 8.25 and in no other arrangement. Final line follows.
mV 5
